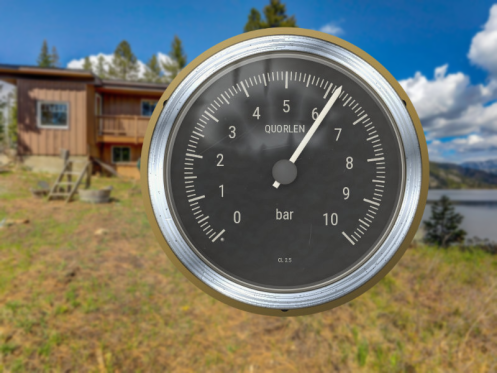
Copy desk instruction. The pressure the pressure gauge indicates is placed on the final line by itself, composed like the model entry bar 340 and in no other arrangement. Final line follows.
bar 6.2
